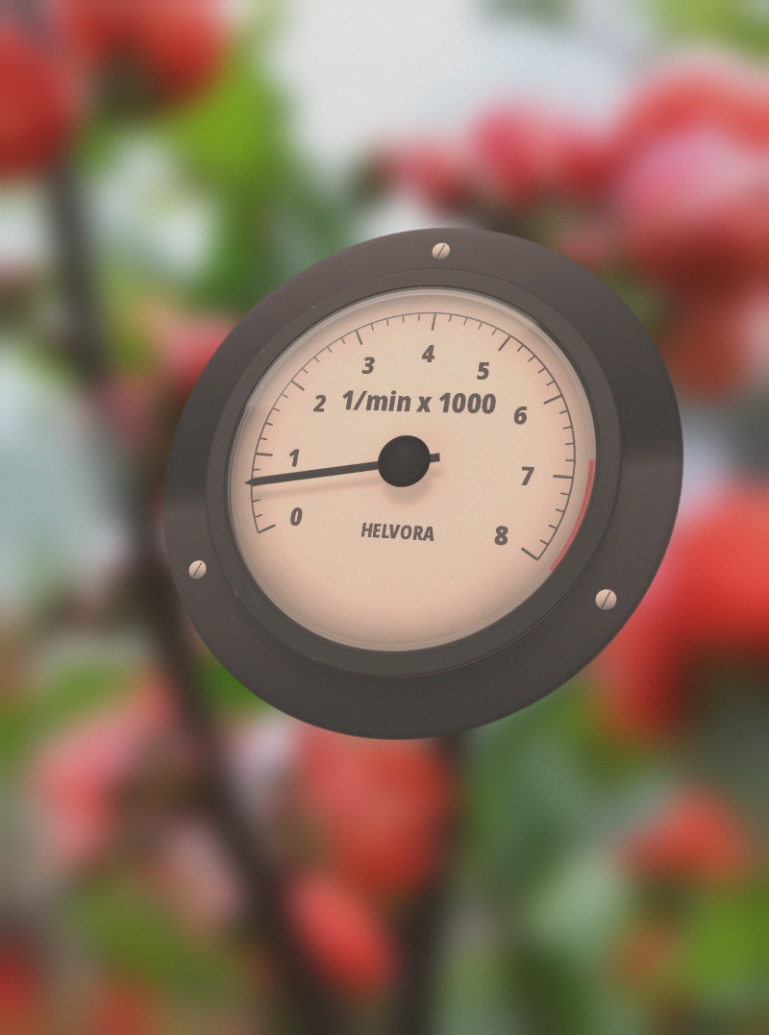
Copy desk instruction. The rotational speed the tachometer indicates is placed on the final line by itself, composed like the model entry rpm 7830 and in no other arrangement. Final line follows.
rpm 600
